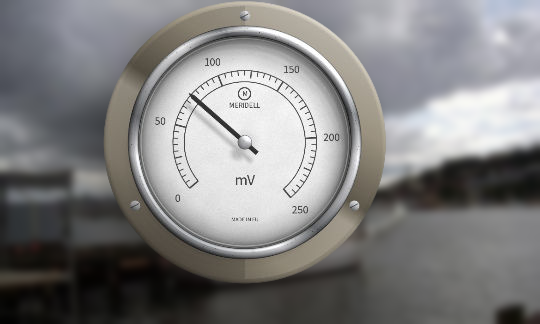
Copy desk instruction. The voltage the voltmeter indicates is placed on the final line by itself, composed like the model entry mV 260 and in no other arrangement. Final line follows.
mV 75
